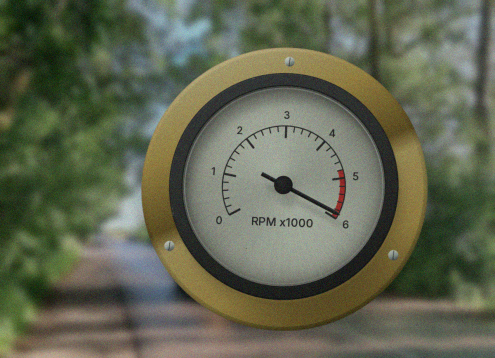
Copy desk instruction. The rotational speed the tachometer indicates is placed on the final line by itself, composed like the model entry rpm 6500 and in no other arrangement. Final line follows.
rpm 5900
